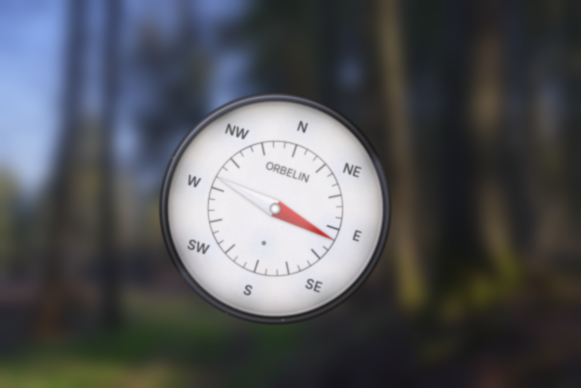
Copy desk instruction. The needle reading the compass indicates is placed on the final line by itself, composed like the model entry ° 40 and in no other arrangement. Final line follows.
° 100
